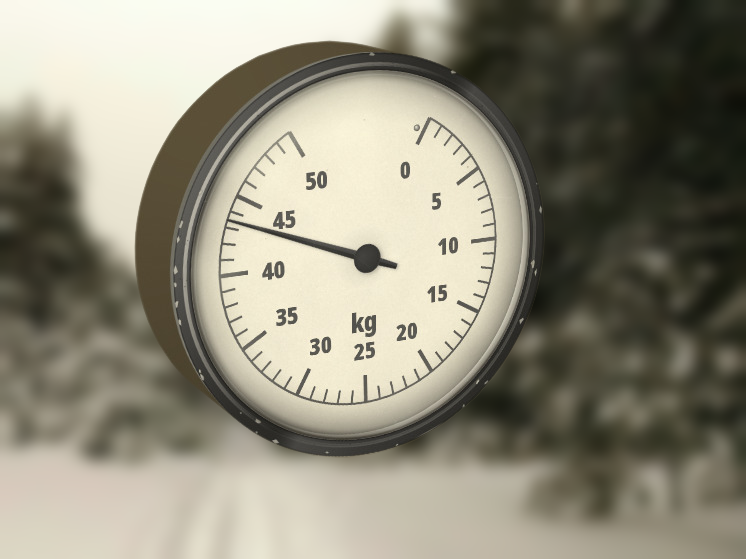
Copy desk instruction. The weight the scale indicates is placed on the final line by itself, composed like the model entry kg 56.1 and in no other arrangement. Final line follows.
kg 43.5
